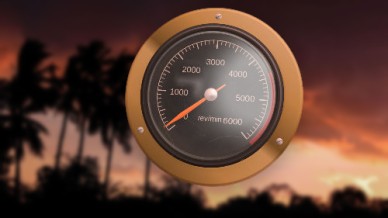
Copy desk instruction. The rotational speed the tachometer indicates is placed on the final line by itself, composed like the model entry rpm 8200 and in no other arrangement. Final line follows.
rpm 100
